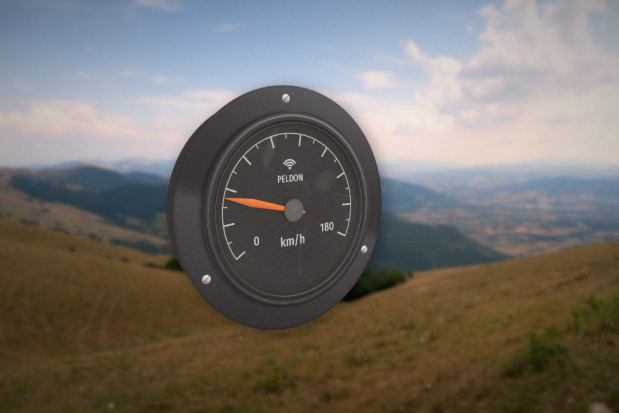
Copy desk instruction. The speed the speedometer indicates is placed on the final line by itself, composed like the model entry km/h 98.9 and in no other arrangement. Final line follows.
km/h 35
